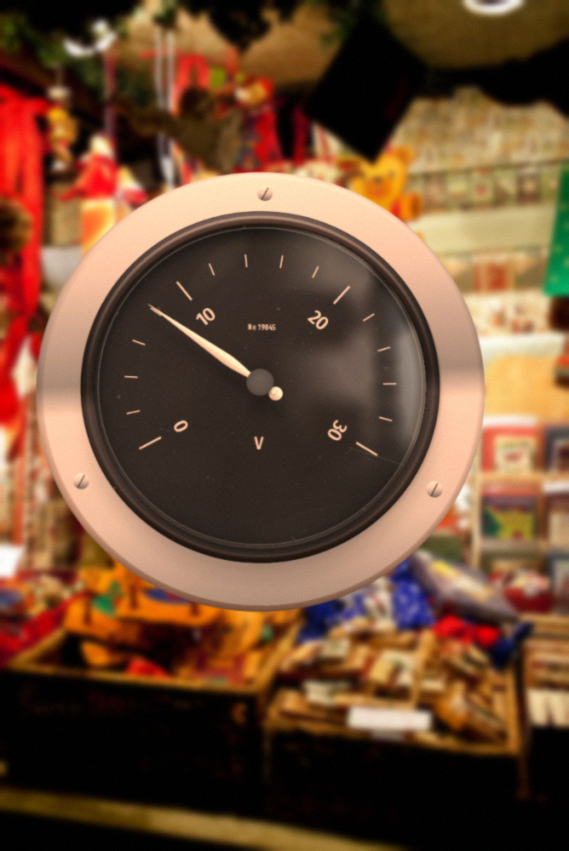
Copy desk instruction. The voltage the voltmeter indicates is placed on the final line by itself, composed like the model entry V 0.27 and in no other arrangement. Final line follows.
V 8
